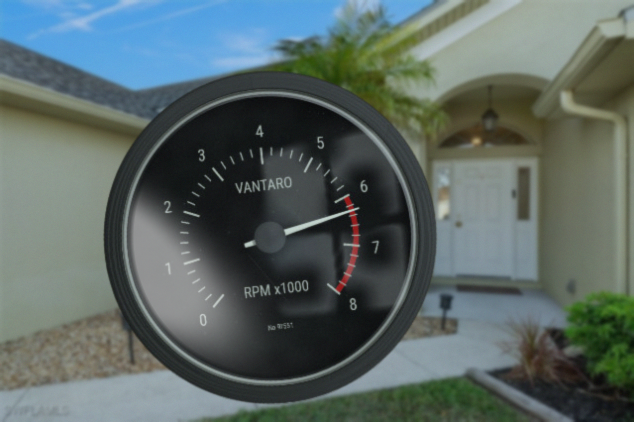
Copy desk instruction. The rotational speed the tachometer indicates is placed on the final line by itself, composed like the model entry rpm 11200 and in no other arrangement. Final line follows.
rpm 6300
